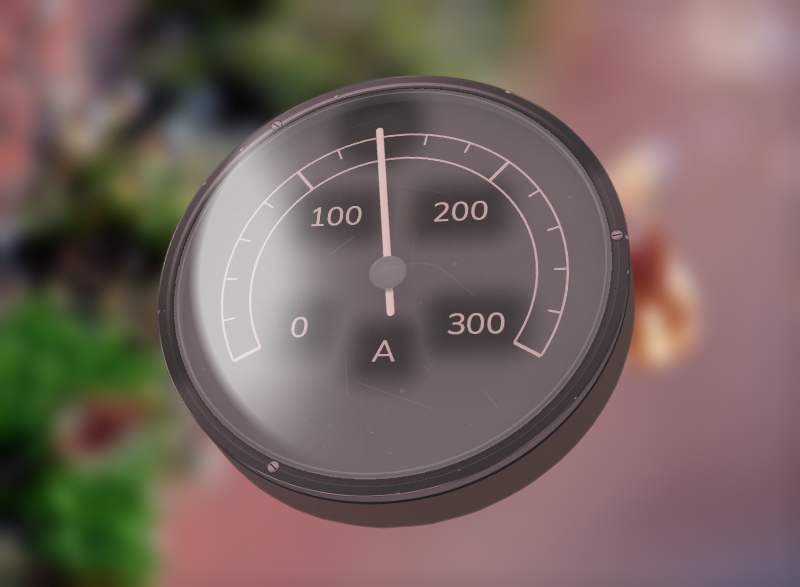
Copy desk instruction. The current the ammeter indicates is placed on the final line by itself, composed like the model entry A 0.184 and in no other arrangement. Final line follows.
A 140
